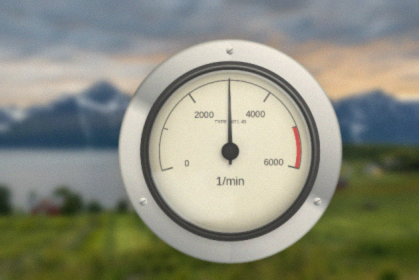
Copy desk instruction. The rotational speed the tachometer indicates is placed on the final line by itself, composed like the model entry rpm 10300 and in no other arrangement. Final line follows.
rpm 3000
